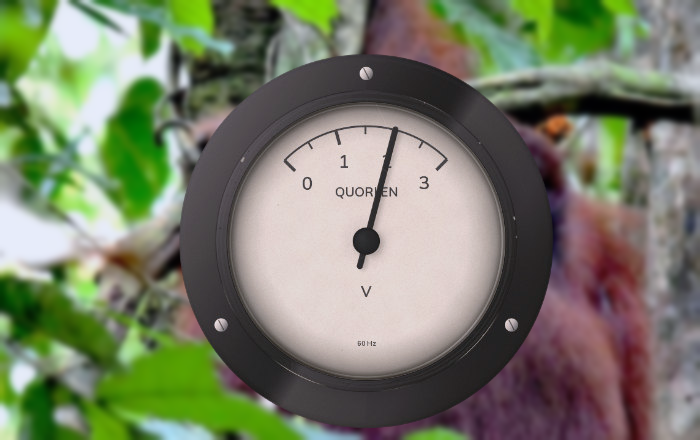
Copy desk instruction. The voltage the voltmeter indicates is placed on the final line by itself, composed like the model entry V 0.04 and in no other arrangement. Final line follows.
V 2
